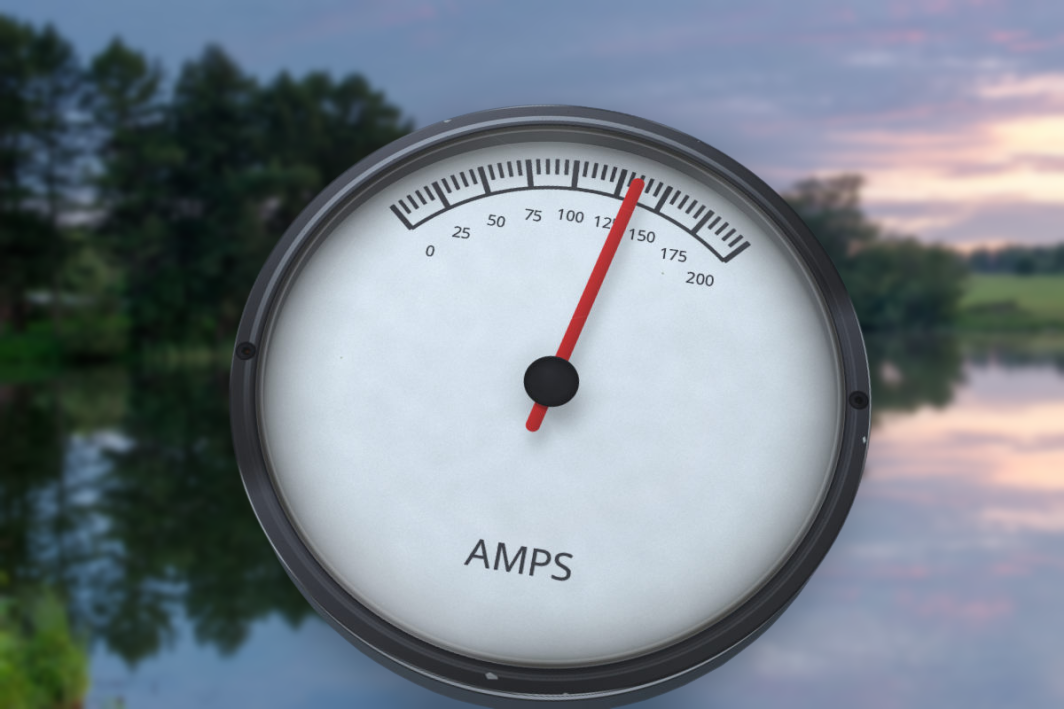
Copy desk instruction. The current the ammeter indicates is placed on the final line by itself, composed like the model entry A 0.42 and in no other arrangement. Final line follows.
A 135
